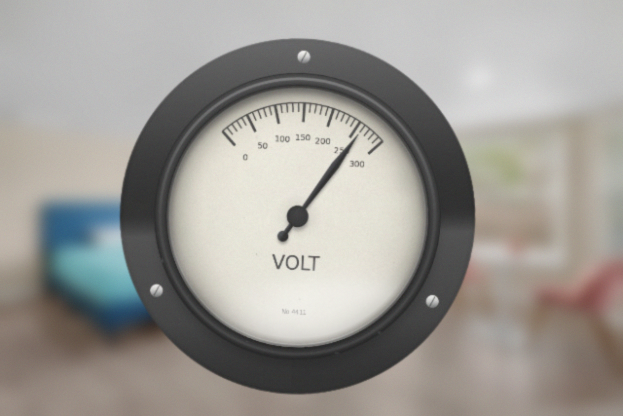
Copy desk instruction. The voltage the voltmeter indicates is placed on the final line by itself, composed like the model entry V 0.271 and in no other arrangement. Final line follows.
V 260
